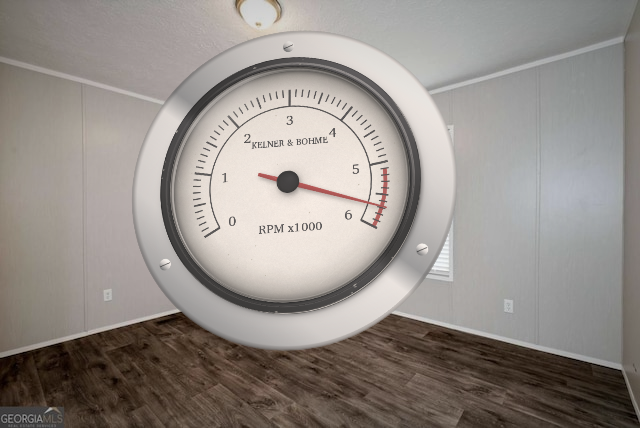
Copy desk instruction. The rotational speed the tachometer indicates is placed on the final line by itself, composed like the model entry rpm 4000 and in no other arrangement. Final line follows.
rpm 5700
